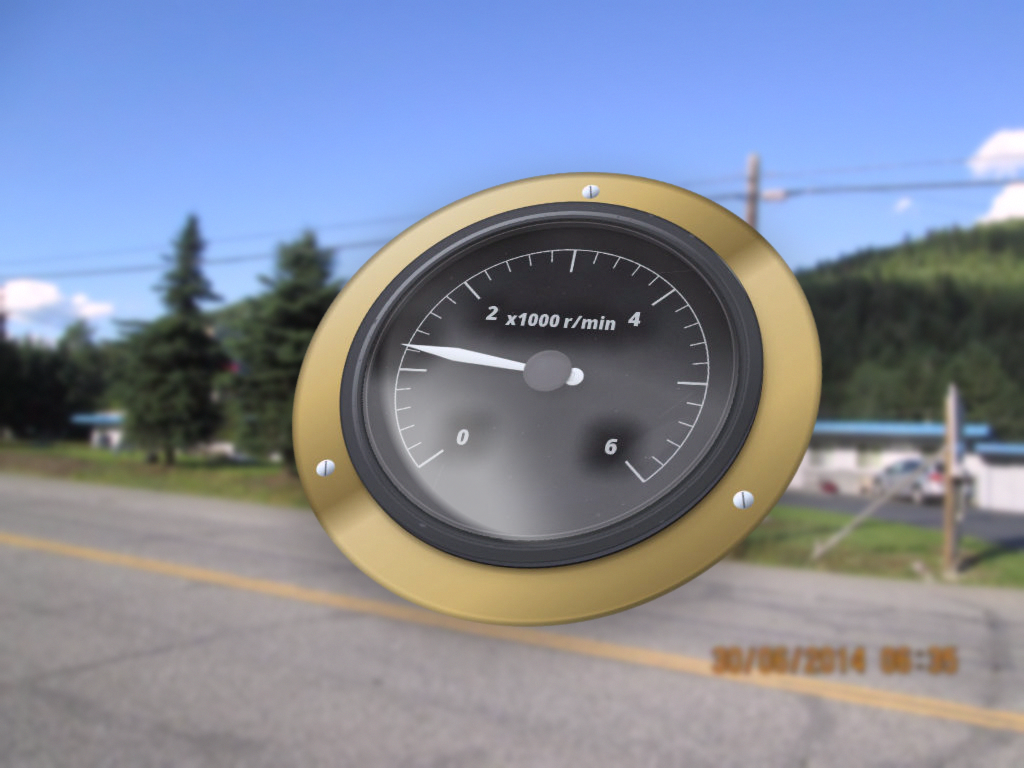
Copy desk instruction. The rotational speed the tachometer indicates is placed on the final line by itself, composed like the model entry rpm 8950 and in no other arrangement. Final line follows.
rpm 1200
